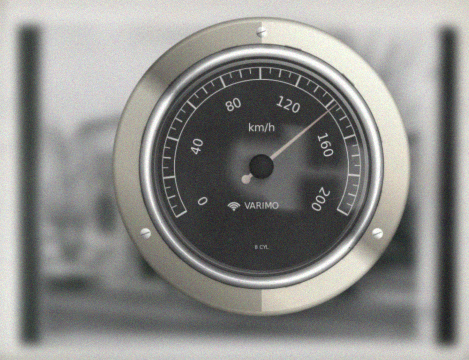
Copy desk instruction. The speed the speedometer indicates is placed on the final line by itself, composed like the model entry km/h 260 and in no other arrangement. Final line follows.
km/h 142.5
